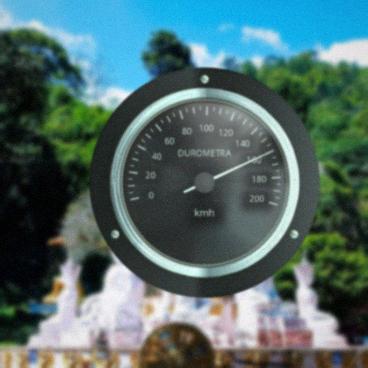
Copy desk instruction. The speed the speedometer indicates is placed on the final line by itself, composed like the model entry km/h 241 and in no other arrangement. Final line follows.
km/h 160
